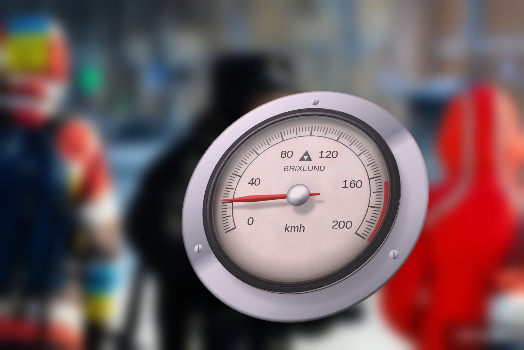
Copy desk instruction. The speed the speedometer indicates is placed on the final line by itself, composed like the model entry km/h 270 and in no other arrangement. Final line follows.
km/h 20
